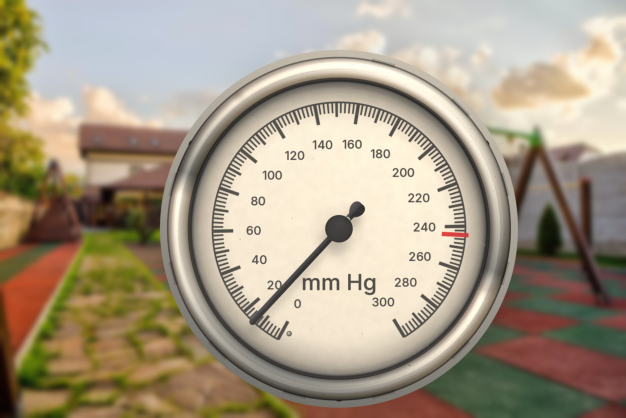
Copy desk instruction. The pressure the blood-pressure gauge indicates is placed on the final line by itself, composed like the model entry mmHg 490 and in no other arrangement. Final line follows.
mmHg 14
